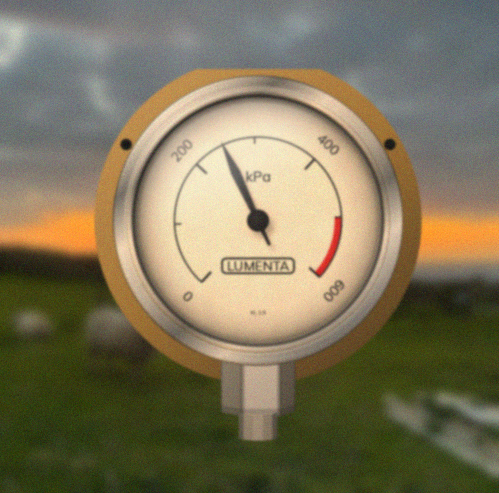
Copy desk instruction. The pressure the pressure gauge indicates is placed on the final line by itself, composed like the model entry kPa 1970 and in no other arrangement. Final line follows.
kPa 250
